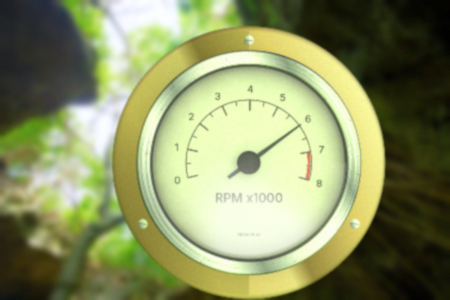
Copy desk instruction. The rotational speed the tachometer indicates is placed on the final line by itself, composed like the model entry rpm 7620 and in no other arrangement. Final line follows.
rpm 6000
